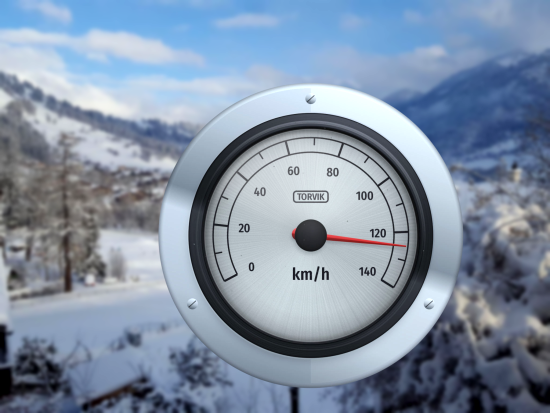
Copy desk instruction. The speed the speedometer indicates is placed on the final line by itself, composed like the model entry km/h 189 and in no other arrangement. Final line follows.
km/h 125
